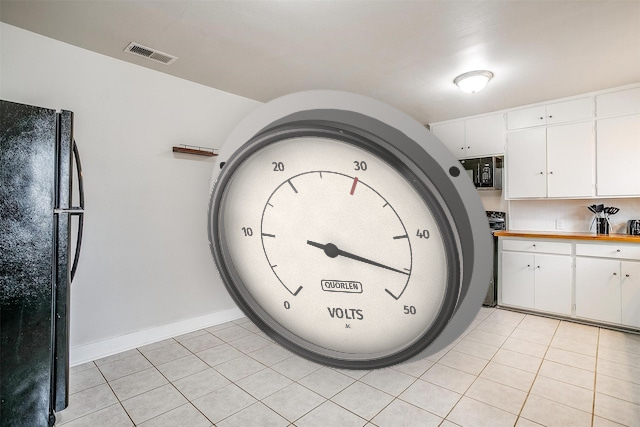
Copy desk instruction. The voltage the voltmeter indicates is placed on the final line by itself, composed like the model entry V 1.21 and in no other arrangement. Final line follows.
V 45
